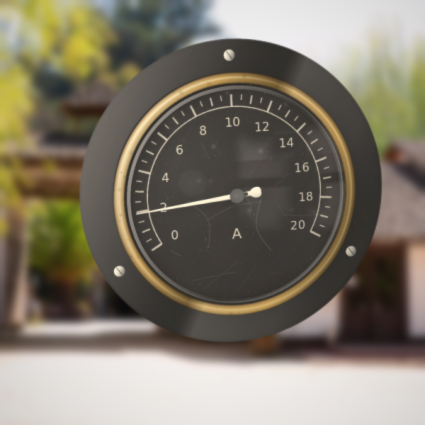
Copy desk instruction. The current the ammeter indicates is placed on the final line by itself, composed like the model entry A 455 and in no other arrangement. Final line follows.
A 2
